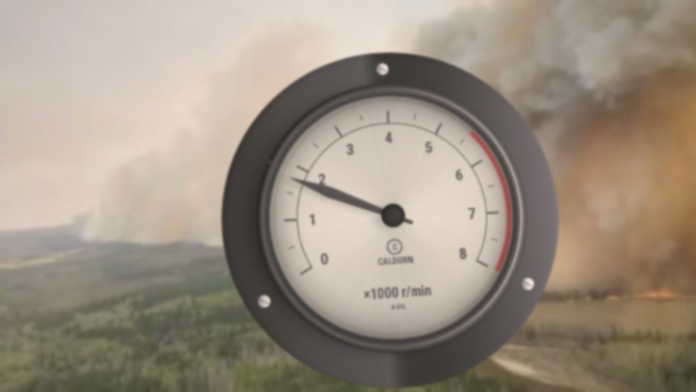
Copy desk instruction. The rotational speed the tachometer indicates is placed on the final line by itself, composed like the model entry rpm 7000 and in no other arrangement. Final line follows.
rpm 1750
